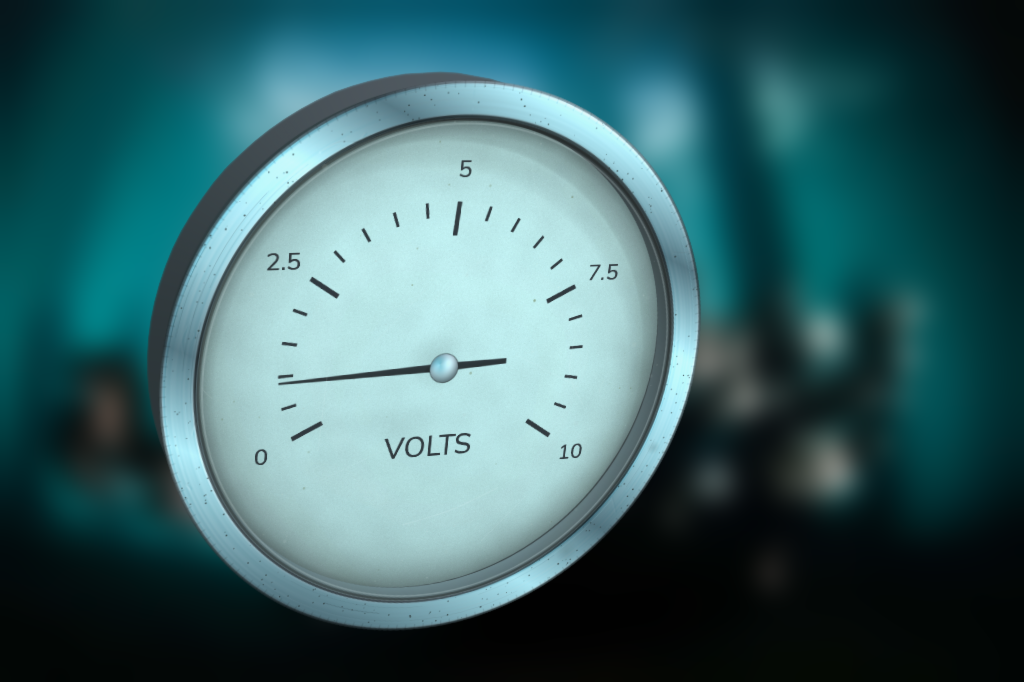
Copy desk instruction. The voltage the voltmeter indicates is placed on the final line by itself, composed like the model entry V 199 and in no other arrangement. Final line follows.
V 1
